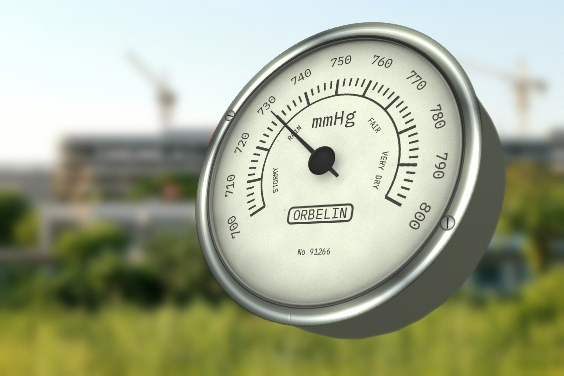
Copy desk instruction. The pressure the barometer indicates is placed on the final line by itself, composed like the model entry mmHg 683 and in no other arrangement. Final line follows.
mmHg 730
